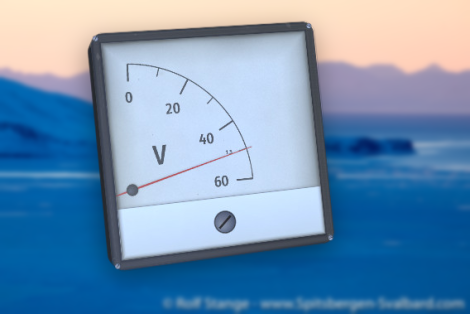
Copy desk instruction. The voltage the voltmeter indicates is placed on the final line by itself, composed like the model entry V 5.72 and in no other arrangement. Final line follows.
V 50
